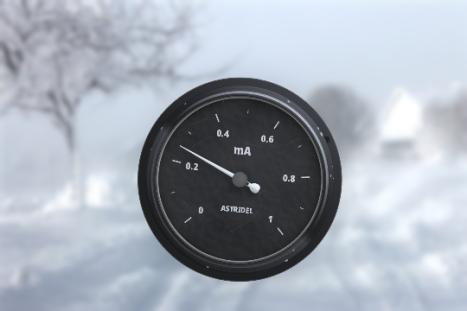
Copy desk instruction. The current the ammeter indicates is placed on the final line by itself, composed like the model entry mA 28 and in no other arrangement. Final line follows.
mA 0.25
